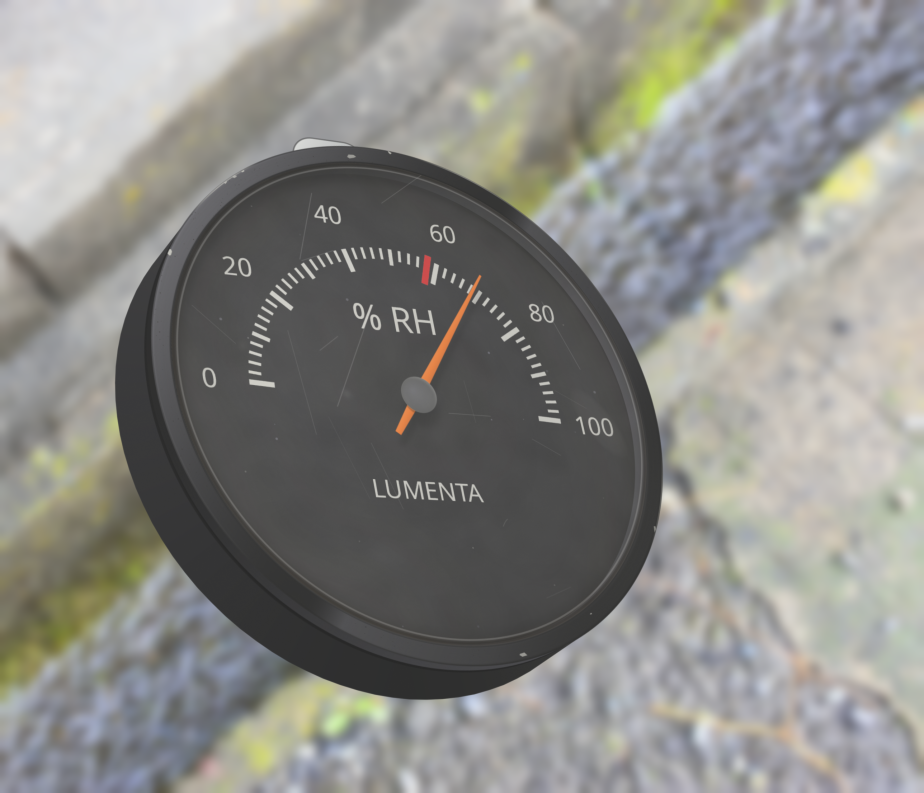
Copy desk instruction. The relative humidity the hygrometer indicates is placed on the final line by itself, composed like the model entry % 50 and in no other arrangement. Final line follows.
% 68
